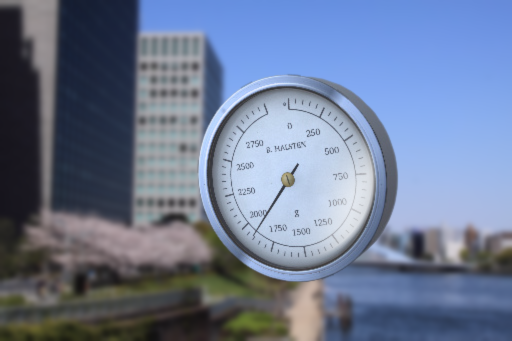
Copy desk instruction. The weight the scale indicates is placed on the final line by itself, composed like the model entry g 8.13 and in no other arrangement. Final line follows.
g 1900
